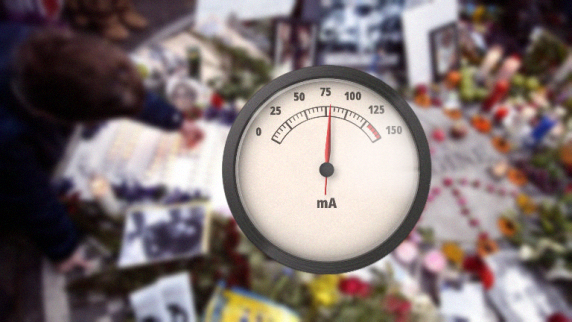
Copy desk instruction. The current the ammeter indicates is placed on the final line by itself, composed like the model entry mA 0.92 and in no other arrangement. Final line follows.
mA 80
